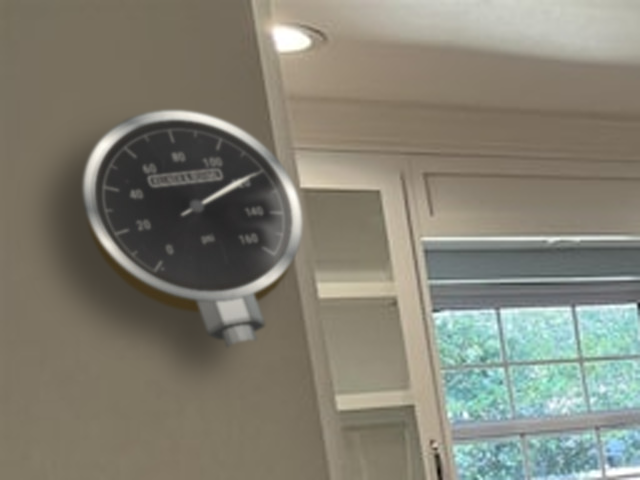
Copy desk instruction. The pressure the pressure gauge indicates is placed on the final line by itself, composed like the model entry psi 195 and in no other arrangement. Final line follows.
psi 120
